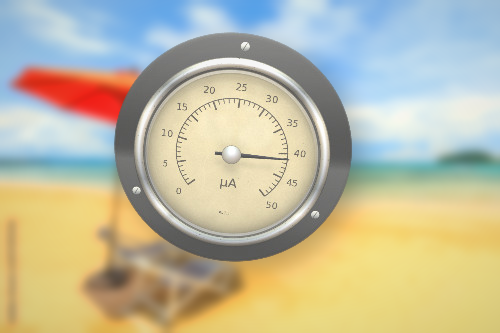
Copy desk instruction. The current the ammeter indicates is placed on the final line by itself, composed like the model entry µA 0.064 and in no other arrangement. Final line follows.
µA 41
